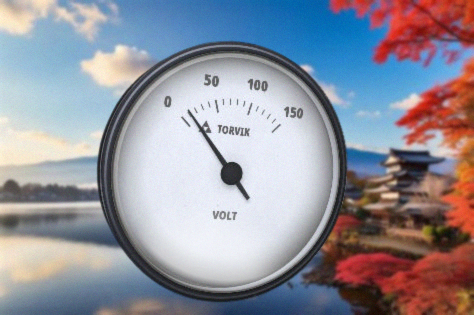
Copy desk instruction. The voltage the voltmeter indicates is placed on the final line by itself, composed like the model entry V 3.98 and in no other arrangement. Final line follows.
V 10
